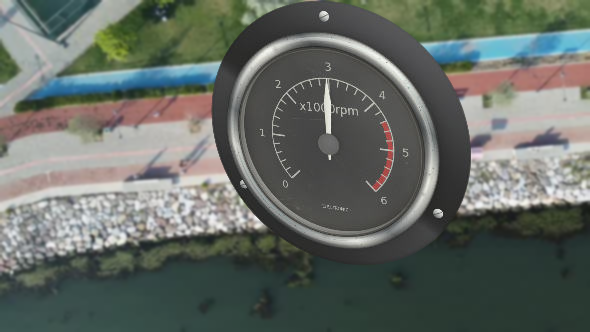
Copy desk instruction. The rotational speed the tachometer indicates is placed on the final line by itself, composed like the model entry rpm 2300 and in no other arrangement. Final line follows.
rpm 3000
